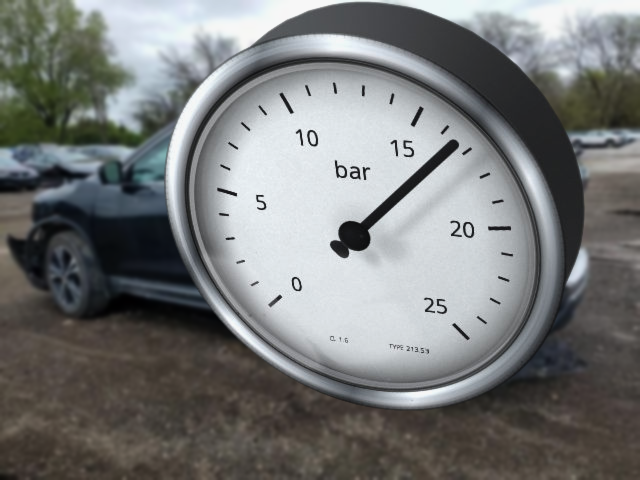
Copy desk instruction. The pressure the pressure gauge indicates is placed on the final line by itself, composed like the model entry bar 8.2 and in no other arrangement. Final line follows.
bar 16.5
